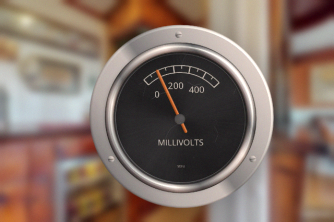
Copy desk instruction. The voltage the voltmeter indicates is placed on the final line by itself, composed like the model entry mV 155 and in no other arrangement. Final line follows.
mV 100
